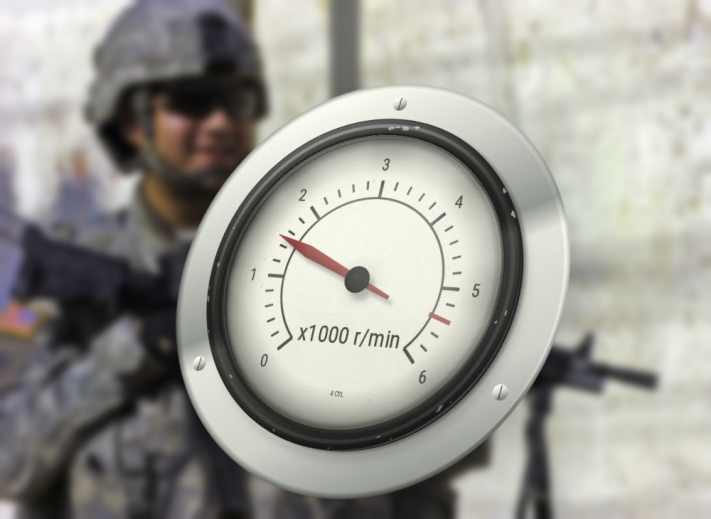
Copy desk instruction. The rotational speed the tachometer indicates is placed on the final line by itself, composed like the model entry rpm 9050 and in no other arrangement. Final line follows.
rpm 1500
